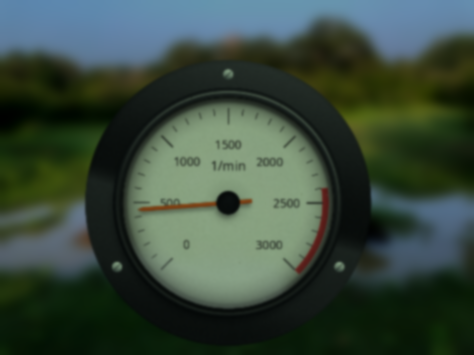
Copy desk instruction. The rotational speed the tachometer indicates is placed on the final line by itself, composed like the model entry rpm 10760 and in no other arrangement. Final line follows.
rpm 450
